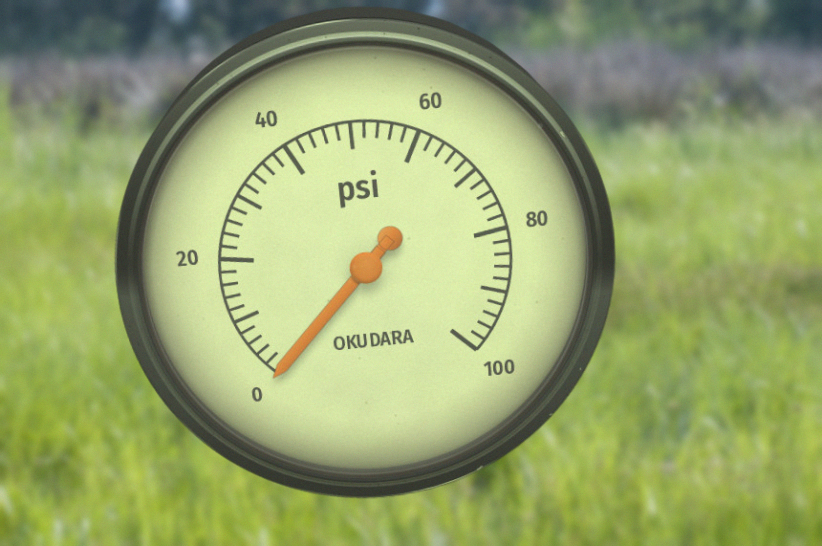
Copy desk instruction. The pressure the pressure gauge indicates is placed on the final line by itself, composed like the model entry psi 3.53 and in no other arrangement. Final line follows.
psi 0
